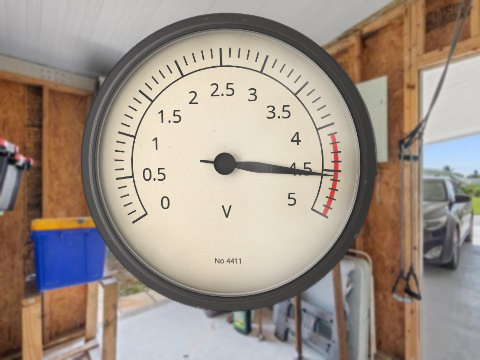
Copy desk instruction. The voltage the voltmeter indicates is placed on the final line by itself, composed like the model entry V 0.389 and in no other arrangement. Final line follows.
V 4.55
